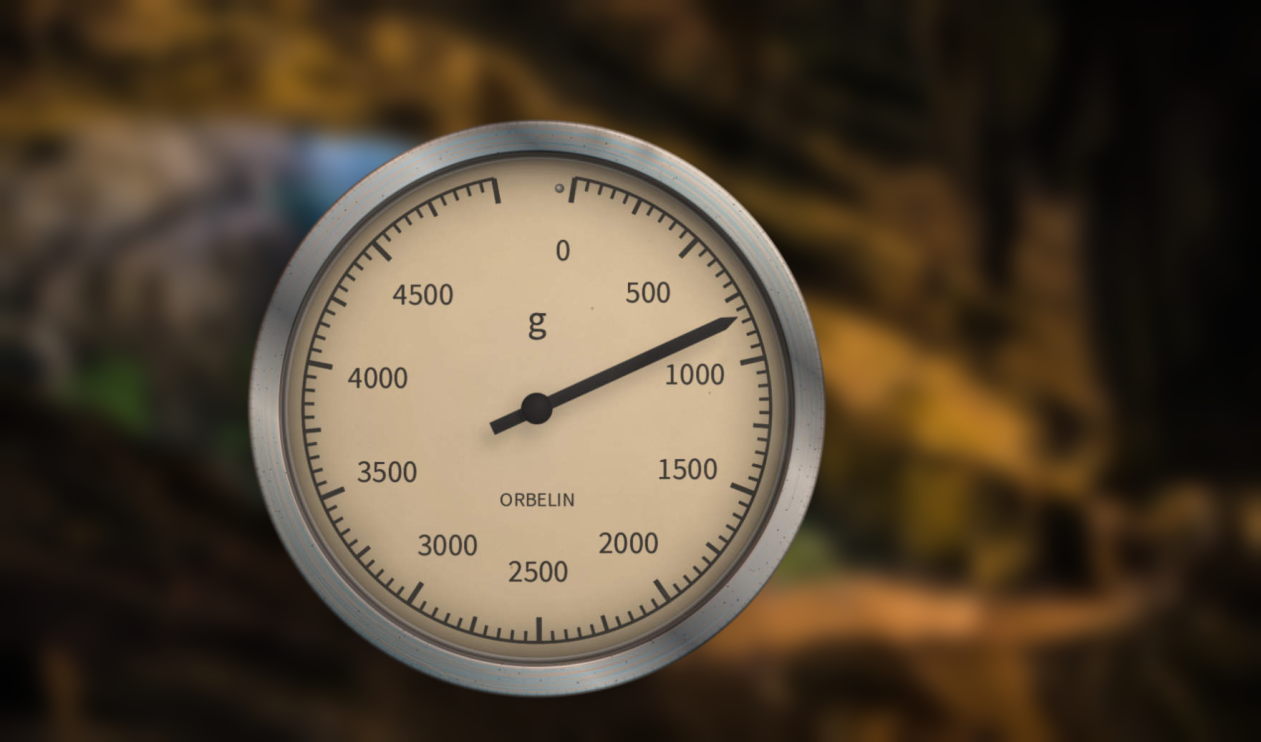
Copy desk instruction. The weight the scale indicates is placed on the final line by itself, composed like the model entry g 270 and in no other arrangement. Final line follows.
g 825
